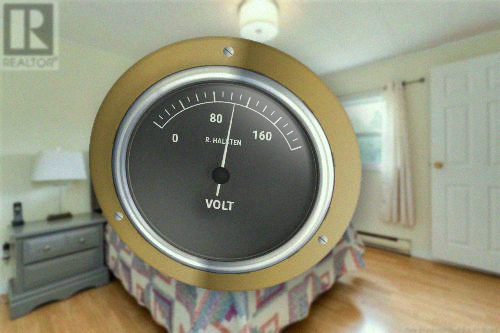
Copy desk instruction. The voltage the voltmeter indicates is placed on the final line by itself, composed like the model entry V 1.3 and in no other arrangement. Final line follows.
V 105
